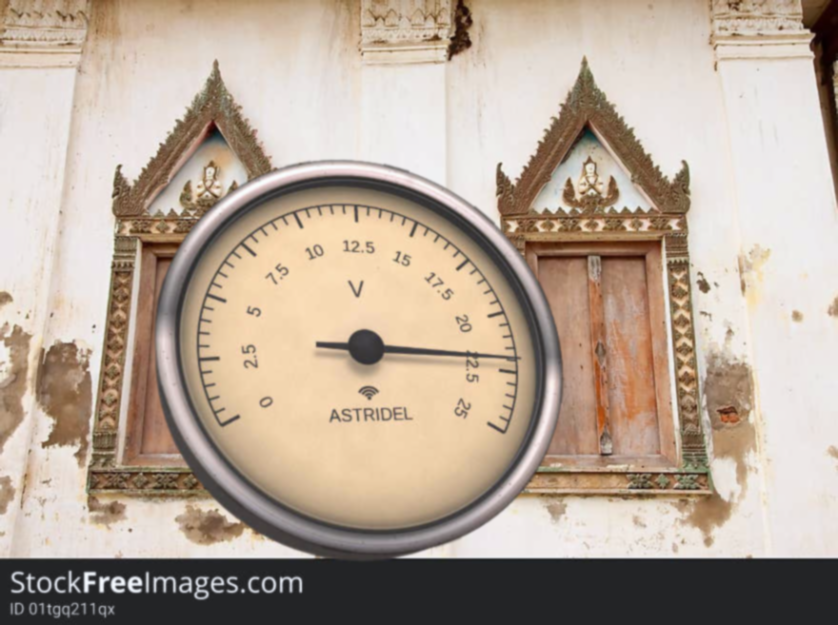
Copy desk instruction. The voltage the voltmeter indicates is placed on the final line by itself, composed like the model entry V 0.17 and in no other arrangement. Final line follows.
V 22
